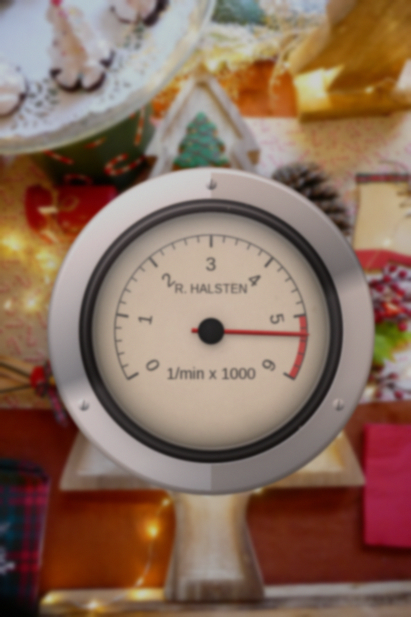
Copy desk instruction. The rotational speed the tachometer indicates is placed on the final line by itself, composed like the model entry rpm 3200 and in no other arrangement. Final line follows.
rpm 5300
